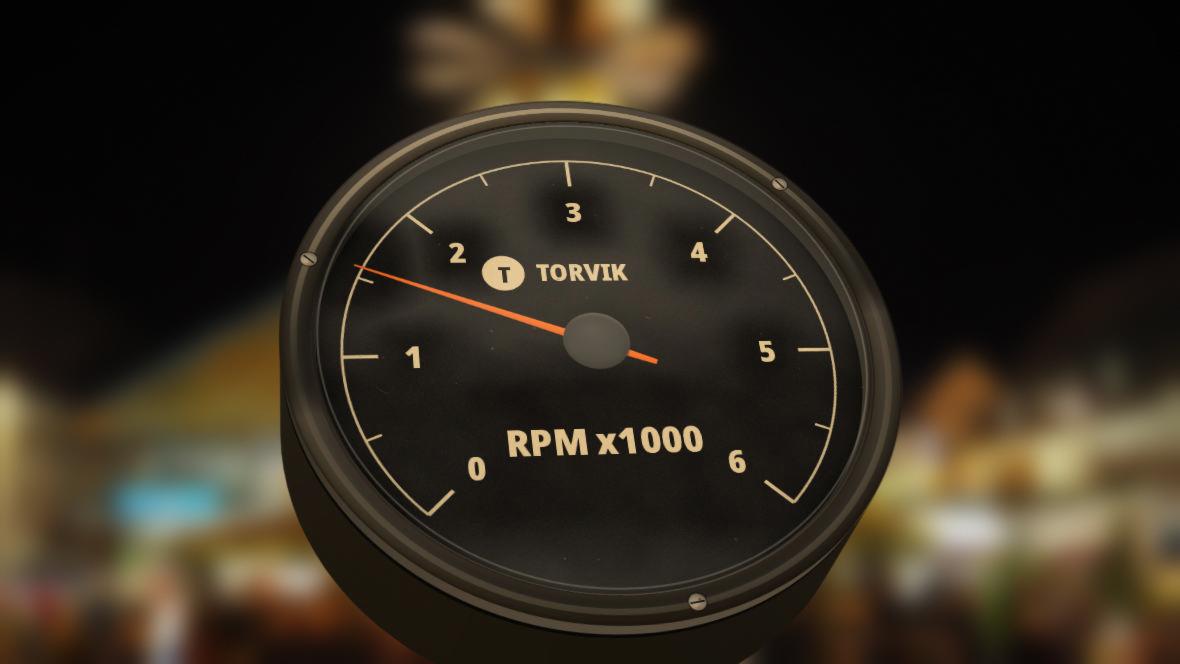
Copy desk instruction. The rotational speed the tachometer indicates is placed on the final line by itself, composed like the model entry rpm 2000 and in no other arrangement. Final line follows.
rpm 1500
